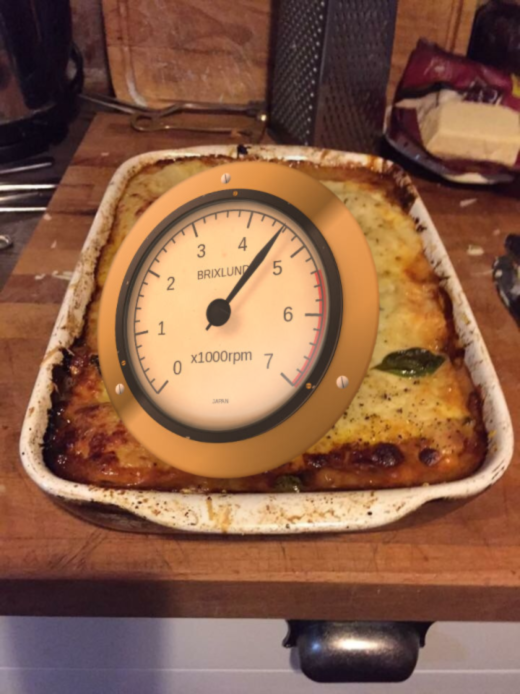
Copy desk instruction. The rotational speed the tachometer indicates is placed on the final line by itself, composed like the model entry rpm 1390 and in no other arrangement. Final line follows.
rpm 4600
